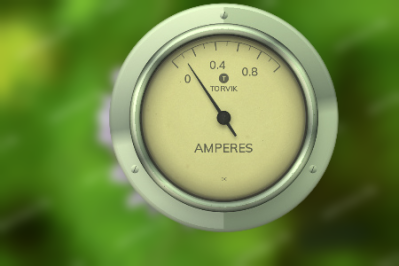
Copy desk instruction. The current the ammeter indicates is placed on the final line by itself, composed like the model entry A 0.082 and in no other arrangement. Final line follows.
A 0.1
